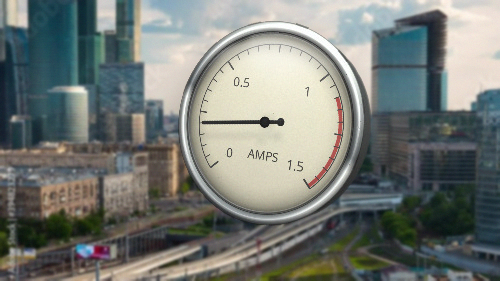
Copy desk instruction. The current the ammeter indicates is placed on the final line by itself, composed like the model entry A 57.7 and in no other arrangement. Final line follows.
A 0.2
